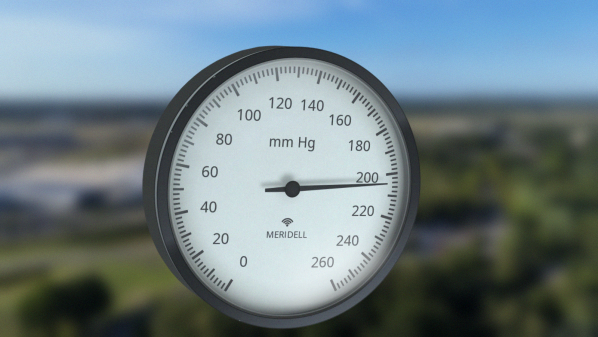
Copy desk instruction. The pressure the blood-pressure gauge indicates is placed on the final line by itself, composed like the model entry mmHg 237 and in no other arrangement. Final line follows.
mmHg 204
